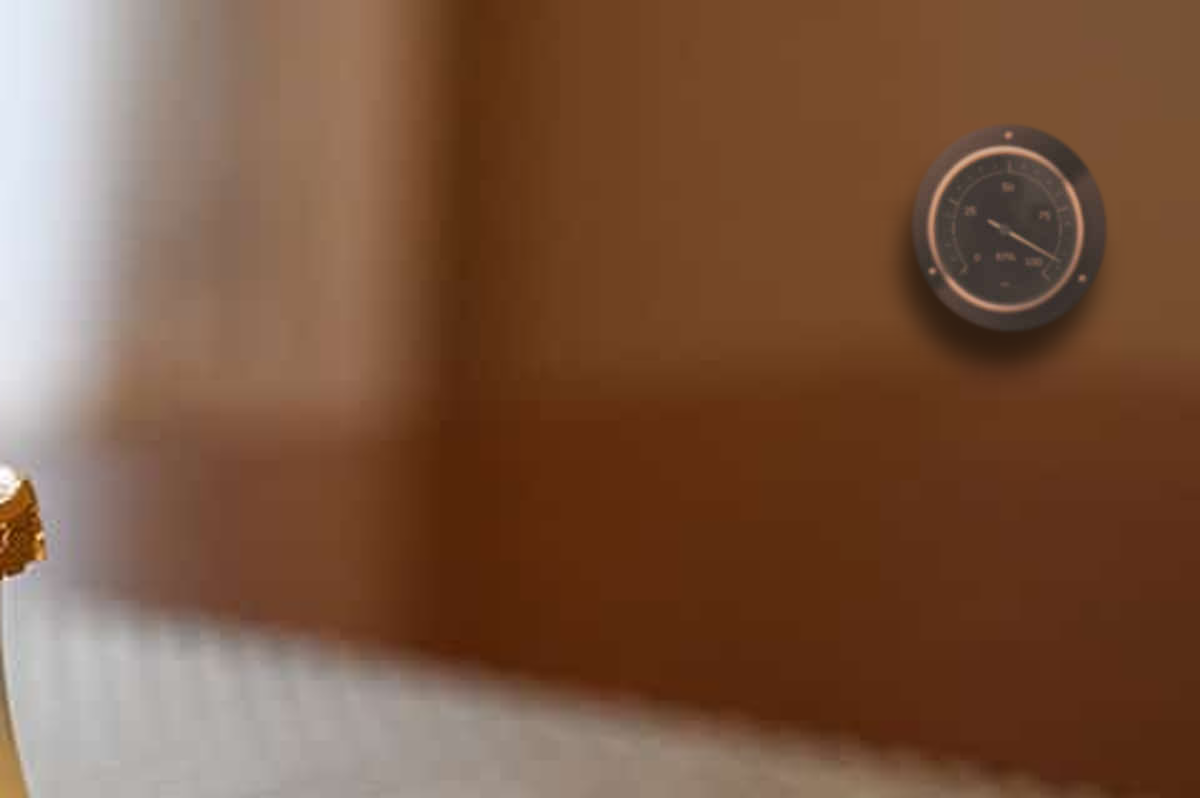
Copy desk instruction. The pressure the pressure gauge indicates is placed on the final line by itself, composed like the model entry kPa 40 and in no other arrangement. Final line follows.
kPa 92.5
